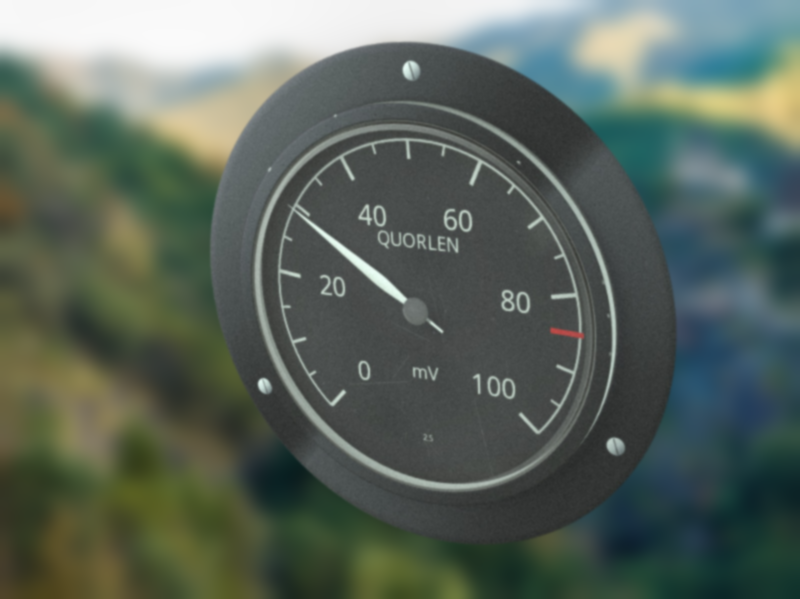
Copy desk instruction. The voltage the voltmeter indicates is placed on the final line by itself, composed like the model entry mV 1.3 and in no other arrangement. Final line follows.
mV 30
